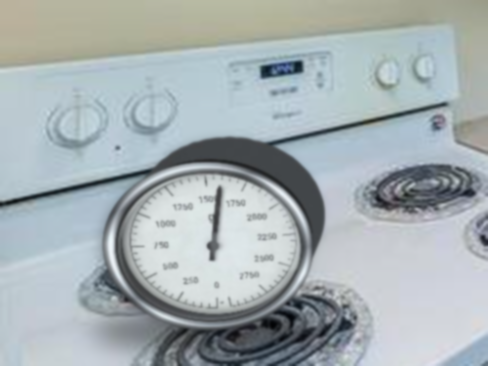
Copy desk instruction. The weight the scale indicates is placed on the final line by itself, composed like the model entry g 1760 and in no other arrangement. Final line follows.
g 1600
